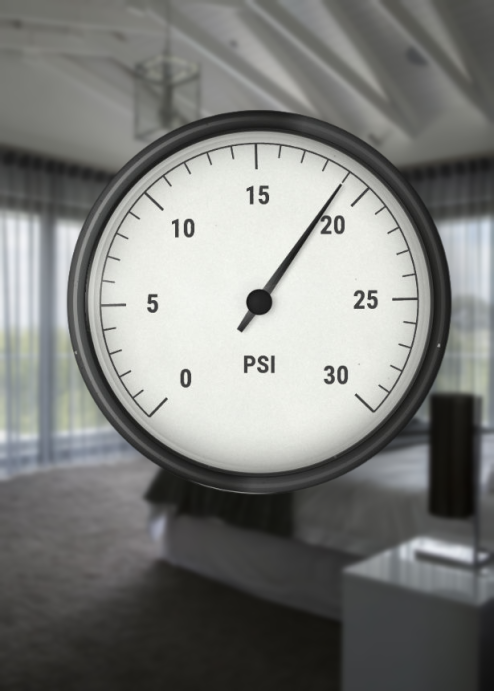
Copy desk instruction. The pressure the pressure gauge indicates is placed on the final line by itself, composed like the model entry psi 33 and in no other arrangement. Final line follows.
psi 19
